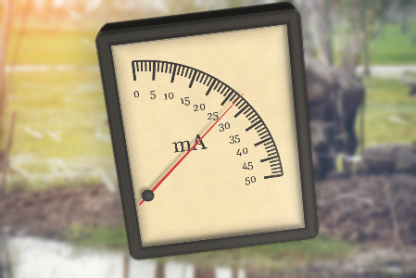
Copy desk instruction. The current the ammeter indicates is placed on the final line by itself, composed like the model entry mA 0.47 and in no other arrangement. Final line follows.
mA 27
